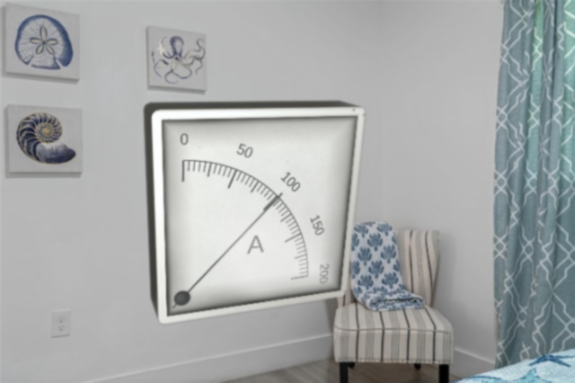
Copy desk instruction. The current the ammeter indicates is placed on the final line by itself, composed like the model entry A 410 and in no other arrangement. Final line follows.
A 100
